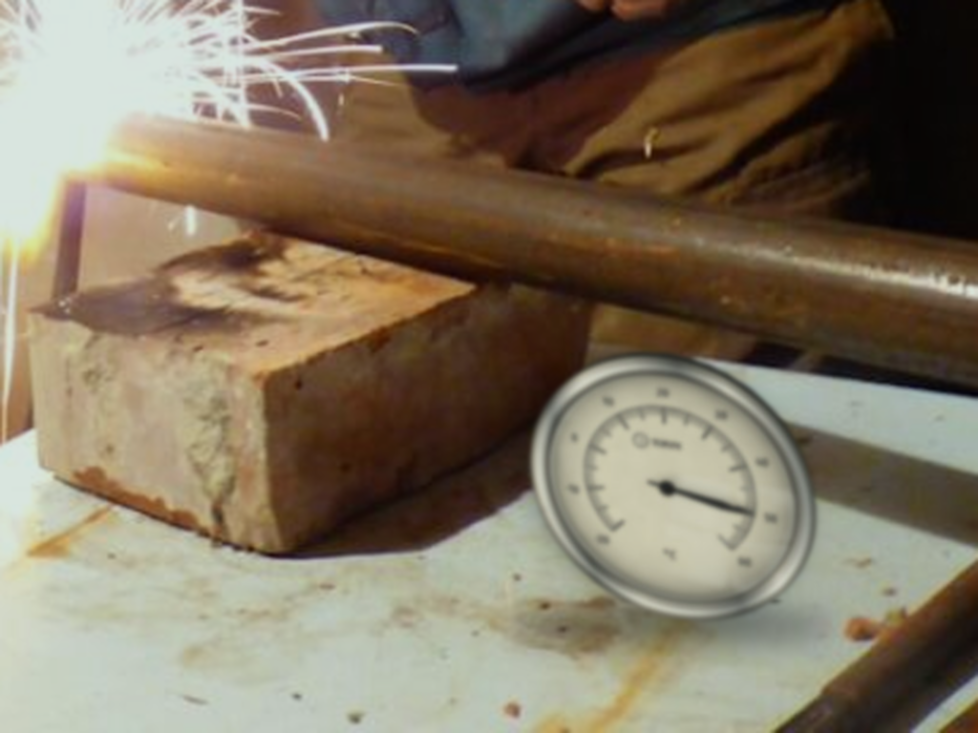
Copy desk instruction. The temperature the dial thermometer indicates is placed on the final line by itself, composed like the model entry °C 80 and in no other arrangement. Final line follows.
°C 50
